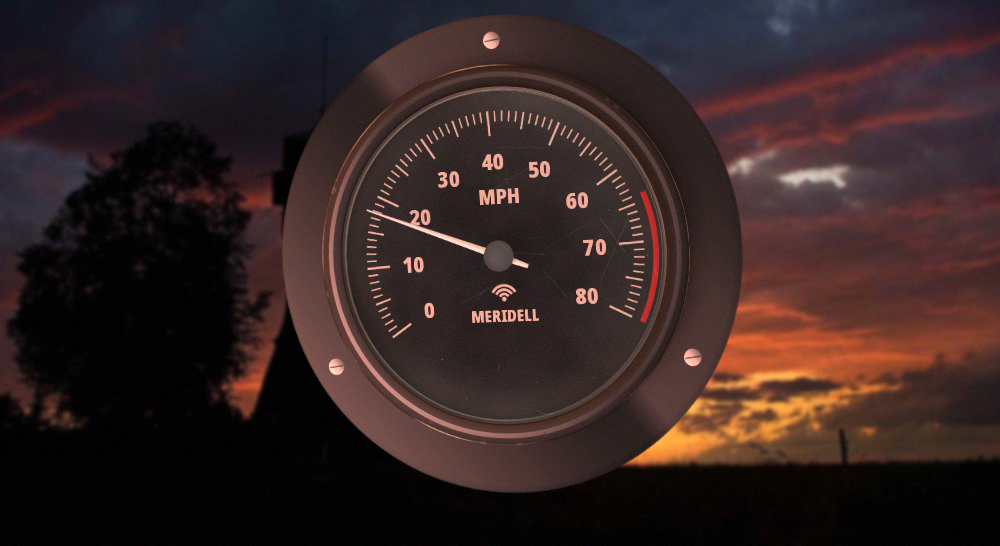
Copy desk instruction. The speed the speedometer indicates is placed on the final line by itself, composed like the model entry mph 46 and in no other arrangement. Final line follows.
mph 18
